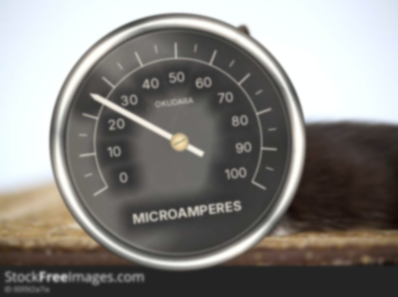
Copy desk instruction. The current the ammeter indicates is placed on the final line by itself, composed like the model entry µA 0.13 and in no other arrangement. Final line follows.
µA 25
